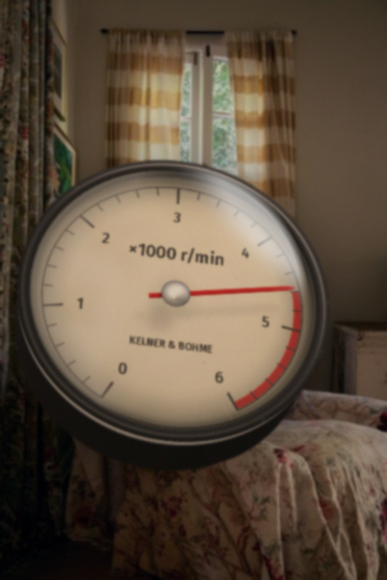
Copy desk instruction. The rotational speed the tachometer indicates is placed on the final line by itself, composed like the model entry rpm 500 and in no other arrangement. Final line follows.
rpm 4600
